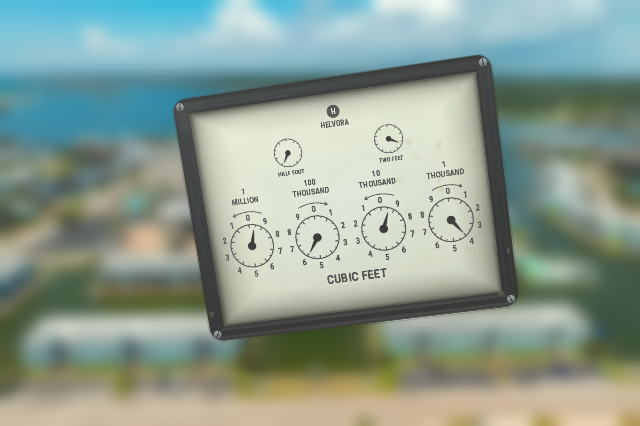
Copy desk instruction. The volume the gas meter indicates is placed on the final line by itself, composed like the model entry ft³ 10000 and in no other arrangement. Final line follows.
ft³ 959400
